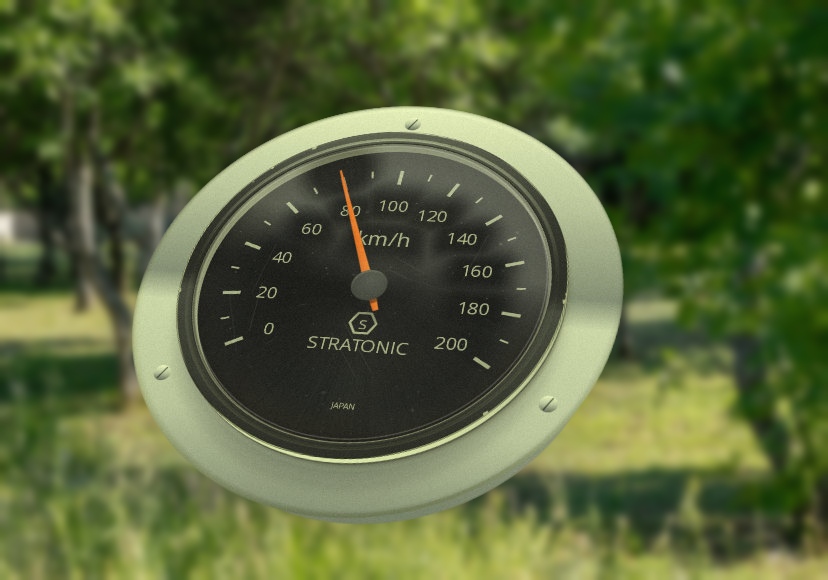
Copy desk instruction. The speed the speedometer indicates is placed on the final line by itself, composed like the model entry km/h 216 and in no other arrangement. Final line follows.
km/h 80
